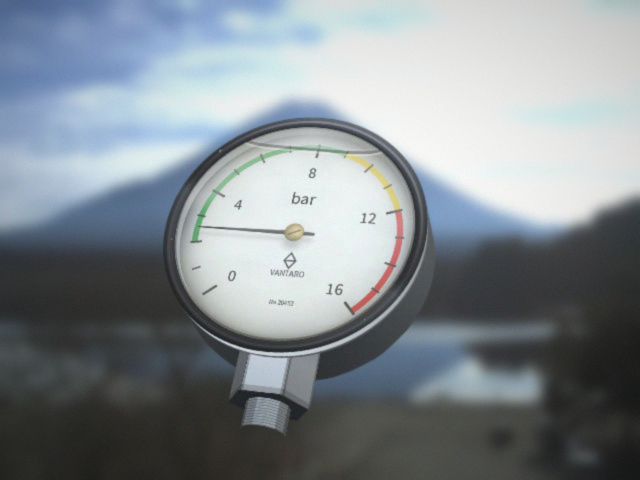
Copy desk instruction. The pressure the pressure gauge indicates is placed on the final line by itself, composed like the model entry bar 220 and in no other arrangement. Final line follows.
bar 2.5
